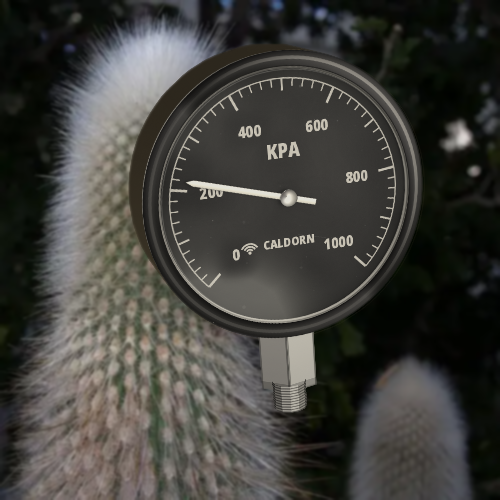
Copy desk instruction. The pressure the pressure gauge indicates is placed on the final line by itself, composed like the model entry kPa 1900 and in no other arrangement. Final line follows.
kPa 220
